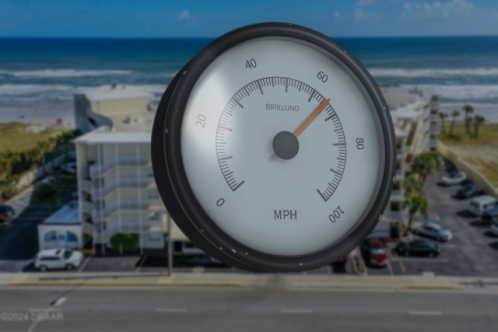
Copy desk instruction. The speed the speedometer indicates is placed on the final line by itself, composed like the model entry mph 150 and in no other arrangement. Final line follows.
mph 65
